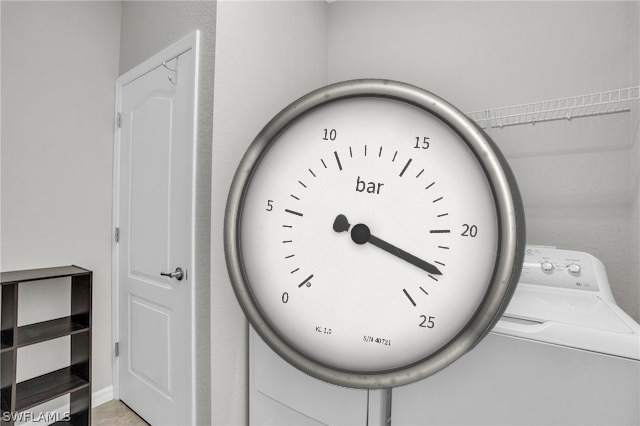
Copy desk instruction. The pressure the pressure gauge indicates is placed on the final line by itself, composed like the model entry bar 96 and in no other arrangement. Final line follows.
bar 22.5
